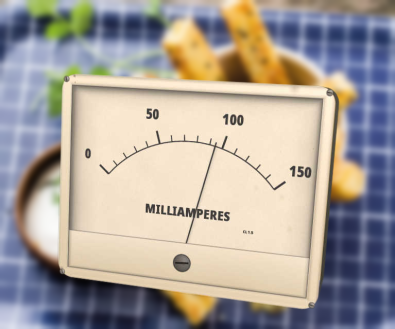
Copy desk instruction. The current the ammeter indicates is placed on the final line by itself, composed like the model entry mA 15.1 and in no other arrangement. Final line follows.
mA 95
